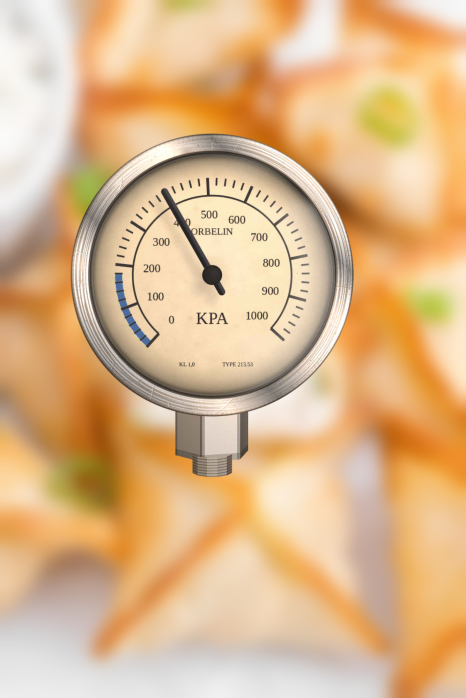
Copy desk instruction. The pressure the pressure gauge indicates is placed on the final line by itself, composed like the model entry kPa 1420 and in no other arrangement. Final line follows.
kPa 400
